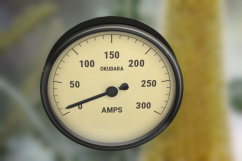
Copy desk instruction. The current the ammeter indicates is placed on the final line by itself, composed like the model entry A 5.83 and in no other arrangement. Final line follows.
A 10
